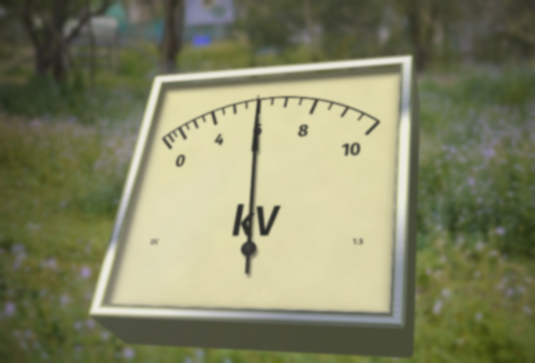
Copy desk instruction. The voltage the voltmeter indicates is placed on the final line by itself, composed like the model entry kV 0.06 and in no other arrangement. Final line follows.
kV 6
